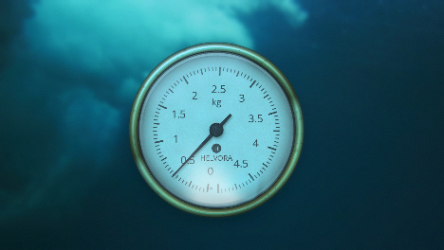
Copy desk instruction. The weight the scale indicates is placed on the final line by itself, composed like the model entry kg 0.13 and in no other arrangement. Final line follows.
kg 0.5
